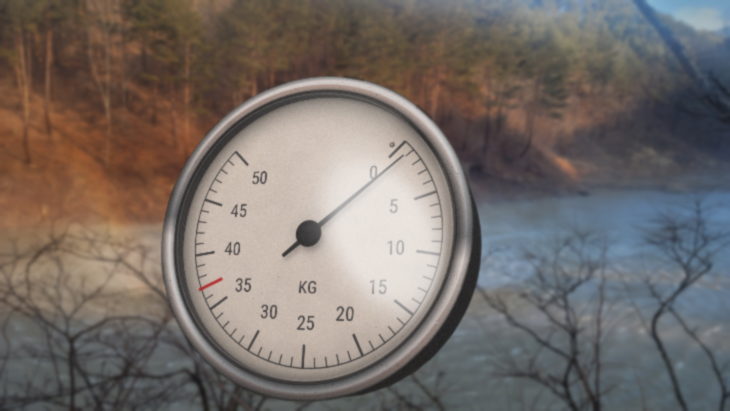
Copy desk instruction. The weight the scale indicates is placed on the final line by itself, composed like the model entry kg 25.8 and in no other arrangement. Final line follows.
kg 1
